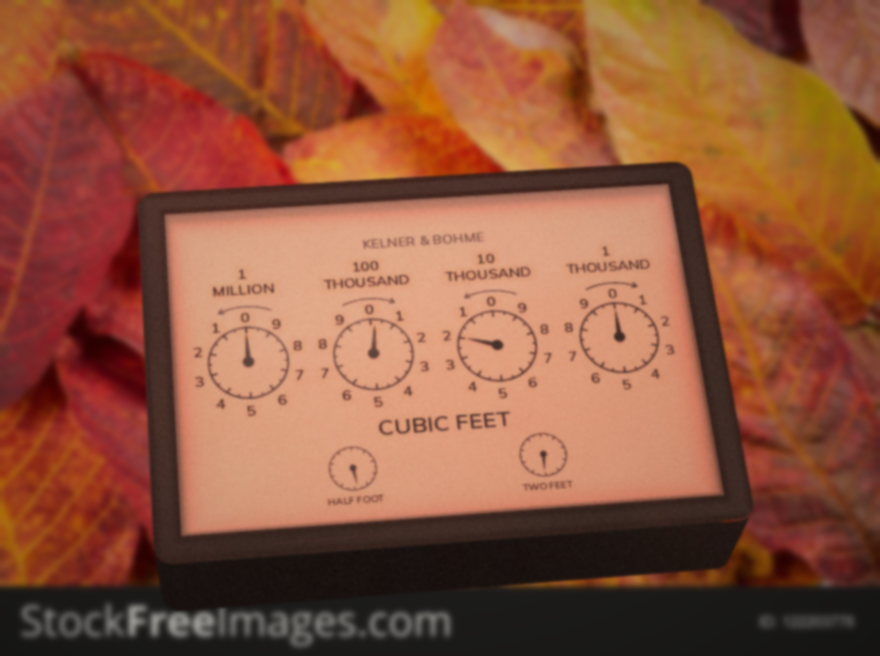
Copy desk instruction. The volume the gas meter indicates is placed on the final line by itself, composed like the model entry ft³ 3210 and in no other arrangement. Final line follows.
ft³ 2000
